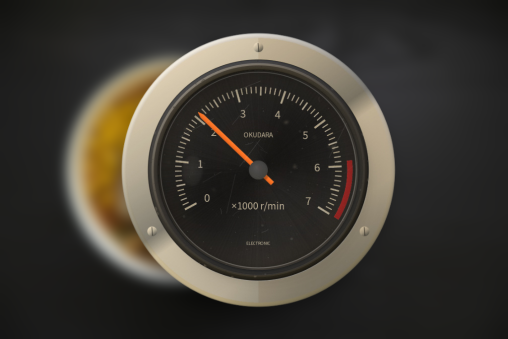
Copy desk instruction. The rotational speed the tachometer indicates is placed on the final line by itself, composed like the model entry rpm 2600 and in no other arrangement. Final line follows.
rpm 2100
